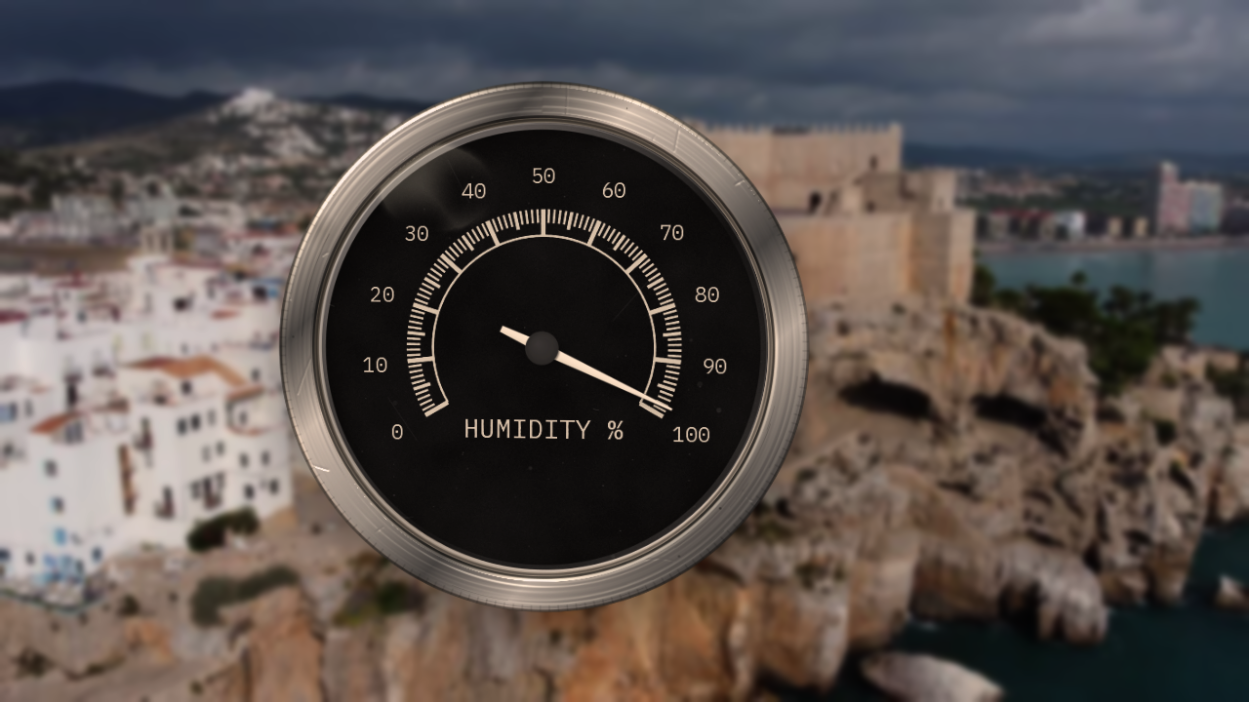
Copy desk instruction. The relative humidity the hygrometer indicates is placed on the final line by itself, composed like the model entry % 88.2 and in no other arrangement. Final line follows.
% 98
